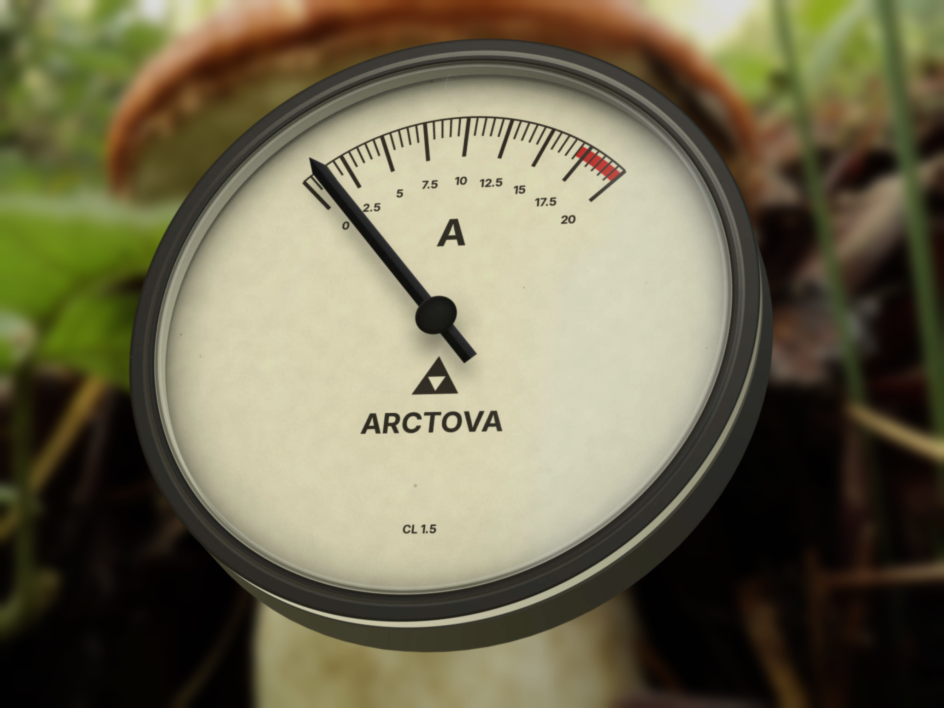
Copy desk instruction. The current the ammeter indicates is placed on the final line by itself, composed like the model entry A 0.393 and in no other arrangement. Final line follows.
A 1
